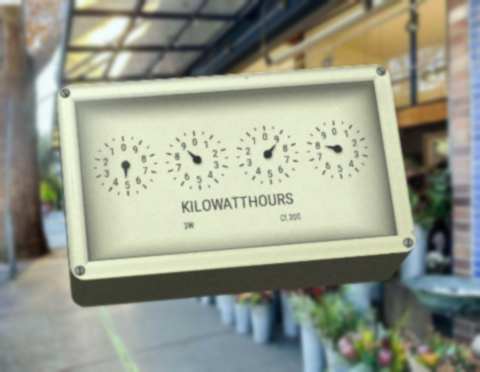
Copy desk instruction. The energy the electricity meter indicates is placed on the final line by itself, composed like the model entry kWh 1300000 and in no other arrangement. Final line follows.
kWh 4888
